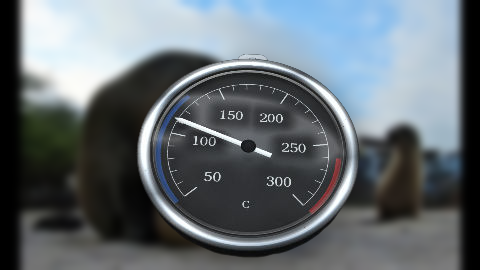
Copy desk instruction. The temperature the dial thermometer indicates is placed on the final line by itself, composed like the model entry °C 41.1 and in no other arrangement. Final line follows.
°C 110
